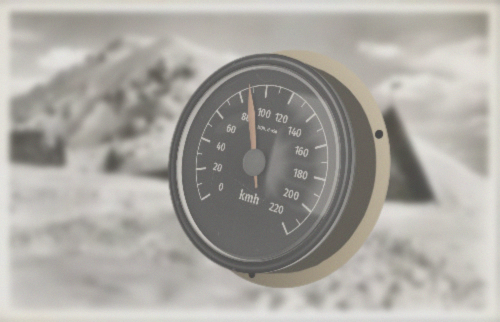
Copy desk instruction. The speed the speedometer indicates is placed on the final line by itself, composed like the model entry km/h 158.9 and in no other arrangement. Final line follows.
km/h 90
